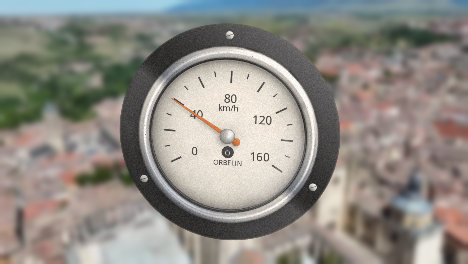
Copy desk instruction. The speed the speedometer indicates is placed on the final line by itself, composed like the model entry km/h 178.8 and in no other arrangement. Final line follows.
km/h 40
